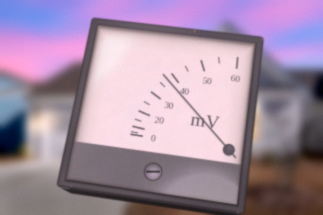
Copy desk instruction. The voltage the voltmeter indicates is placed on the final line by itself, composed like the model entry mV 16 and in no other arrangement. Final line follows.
mV 37.5
